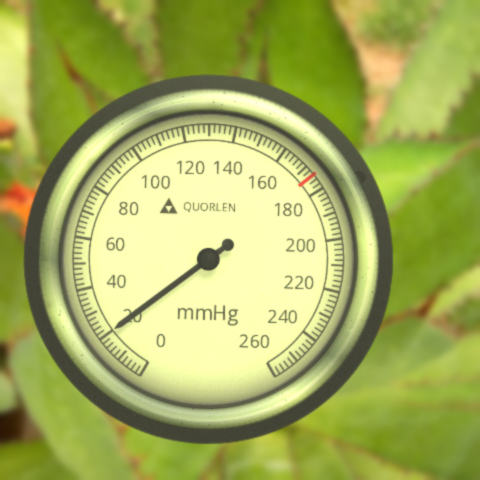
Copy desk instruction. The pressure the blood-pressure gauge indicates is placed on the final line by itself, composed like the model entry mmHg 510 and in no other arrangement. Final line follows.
mmHg 20
